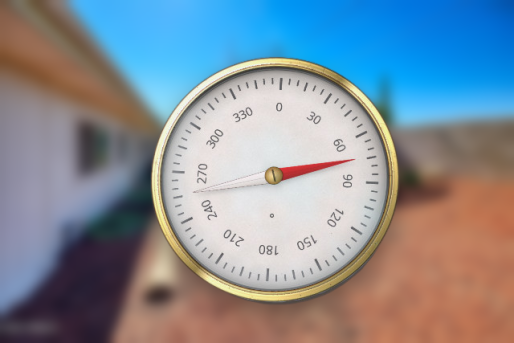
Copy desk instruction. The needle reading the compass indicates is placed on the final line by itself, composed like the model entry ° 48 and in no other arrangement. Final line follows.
° 75
